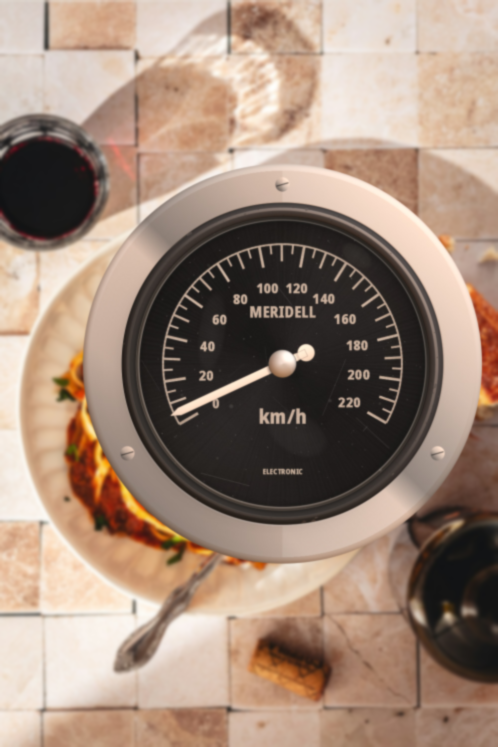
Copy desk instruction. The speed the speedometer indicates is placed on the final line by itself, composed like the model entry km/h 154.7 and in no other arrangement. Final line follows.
km/h 5
